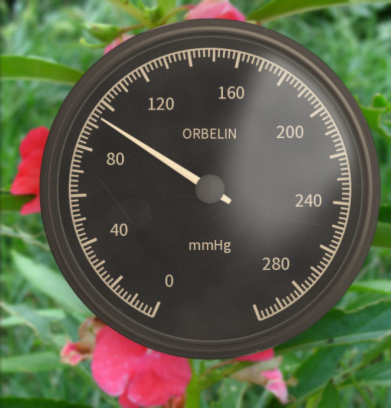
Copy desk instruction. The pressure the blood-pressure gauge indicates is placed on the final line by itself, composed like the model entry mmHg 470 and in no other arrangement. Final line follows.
mmHg 94
